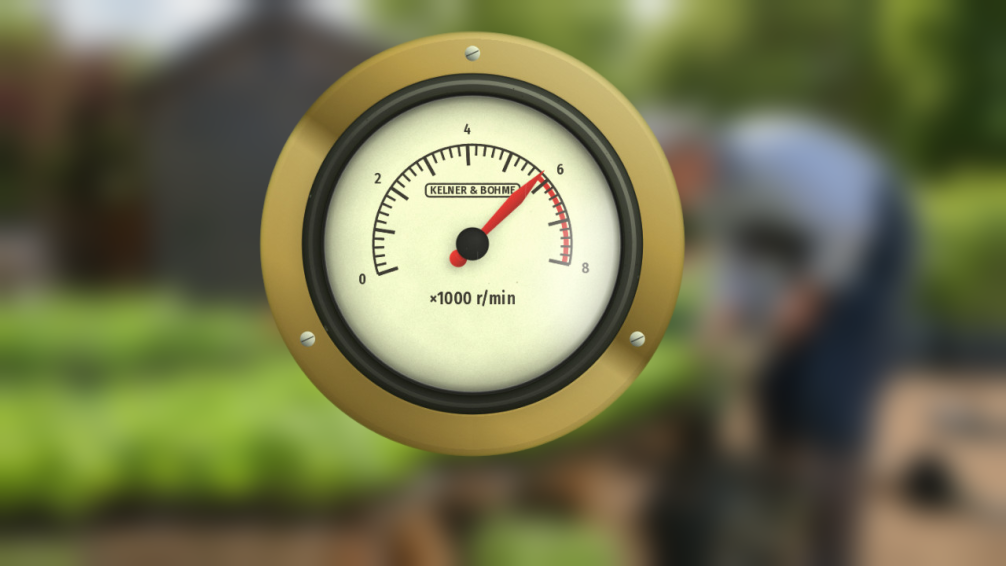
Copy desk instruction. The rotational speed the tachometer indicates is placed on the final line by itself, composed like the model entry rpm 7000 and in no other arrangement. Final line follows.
rpm 5800
